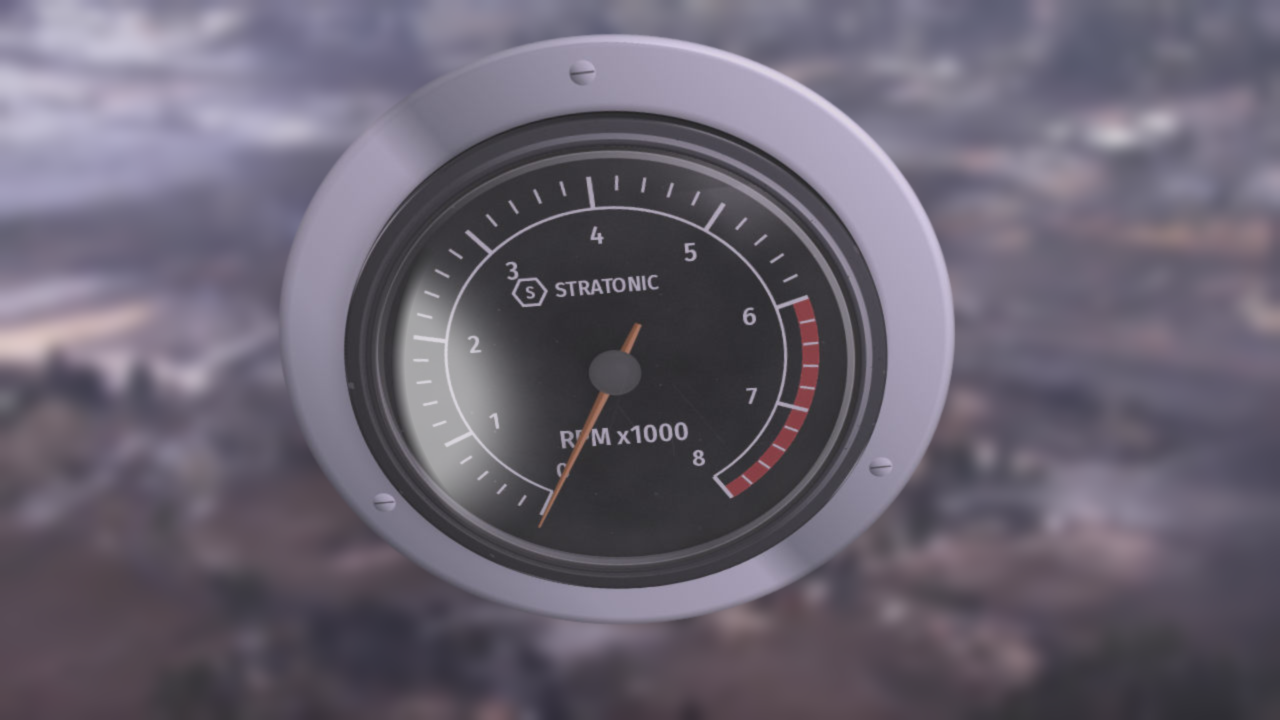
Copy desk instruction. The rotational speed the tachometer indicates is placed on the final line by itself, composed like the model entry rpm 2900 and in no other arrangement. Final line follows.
rpm 0
